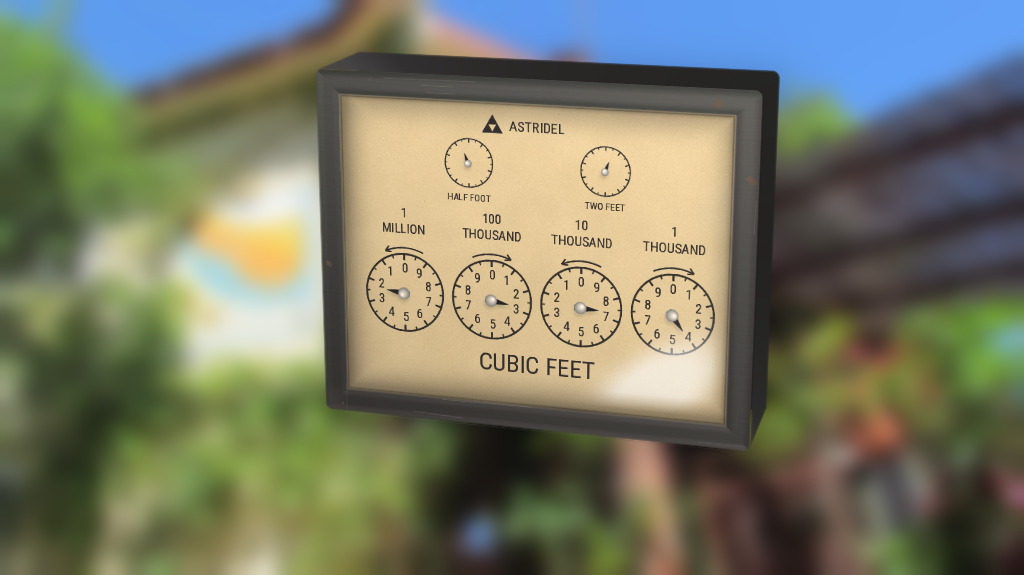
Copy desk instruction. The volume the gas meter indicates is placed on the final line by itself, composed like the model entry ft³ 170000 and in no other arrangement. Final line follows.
ft³ 227400
